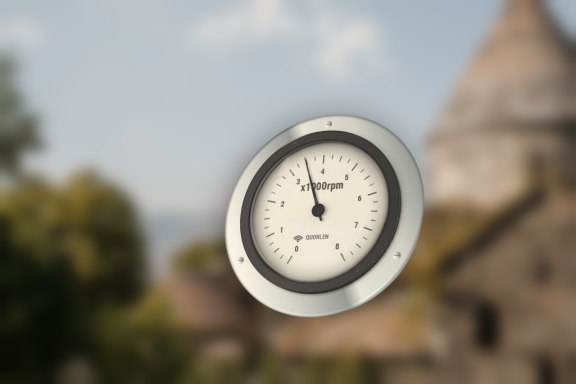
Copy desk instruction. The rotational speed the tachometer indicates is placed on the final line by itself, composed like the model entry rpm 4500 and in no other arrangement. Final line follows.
rpm 3500
